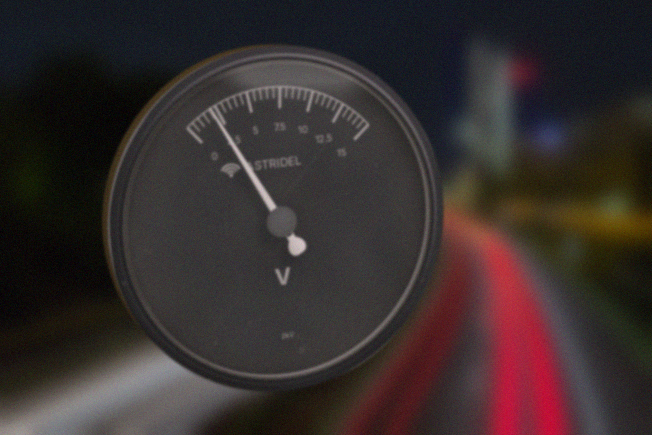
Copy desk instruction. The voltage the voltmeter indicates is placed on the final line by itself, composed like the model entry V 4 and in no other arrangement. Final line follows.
V 2
